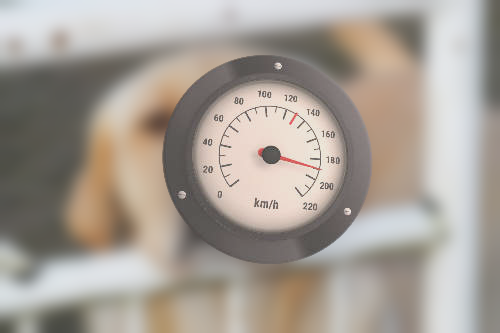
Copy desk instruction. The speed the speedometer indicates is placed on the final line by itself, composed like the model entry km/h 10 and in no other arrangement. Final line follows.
km/h 190
